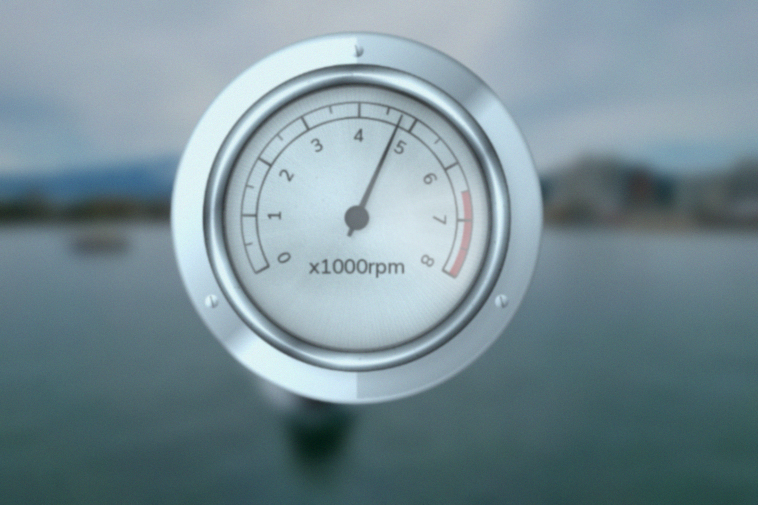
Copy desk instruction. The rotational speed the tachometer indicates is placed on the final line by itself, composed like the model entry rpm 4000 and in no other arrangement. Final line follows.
rpm 4750
